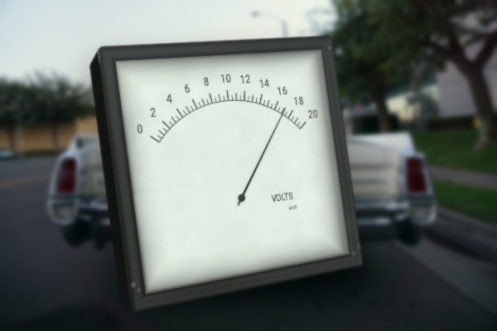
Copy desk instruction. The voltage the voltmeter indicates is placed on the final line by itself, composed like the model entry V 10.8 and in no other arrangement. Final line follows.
V 17
